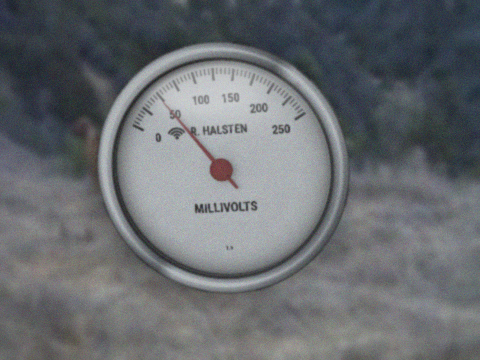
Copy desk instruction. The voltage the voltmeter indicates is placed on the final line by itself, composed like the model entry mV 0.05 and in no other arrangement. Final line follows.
mV 50
